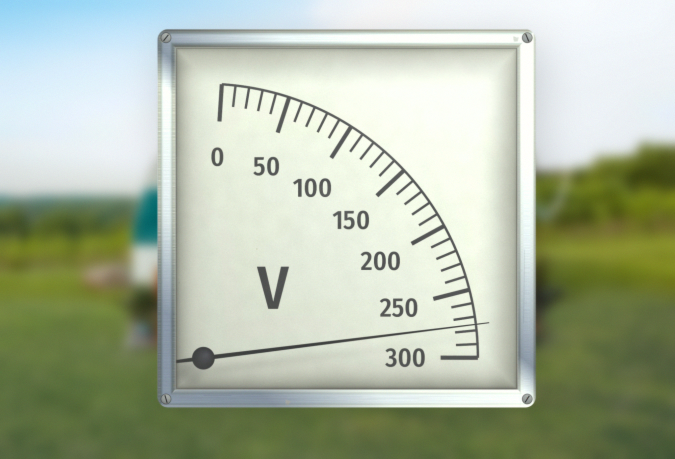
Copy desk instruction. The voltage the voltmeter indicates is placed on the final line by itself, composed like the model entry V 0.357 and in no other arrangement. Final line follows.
V 275
